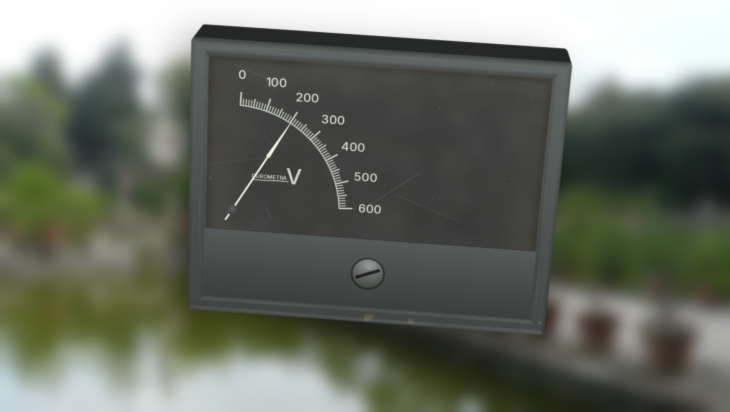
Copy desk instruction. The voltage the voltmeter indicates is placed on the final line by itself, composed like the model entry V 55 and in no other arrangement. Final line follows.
V 200
